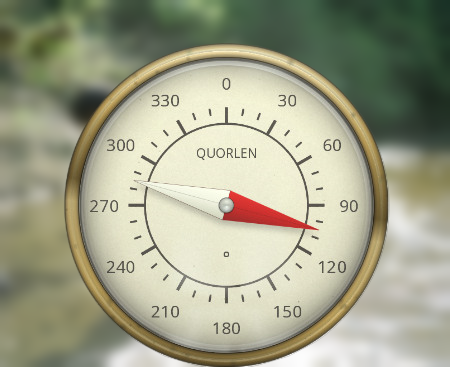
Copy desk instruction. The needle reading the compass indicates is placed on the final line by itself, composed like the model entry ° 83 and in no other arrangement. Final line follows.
° 105
